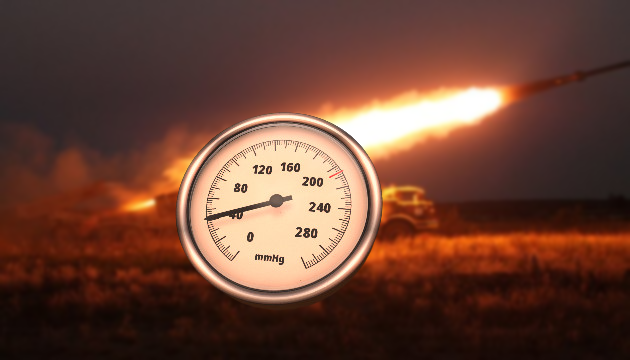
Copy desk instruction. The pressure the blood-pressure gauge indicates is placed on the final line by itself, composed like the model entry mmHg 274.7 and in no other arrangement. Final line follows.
mmHg 40
